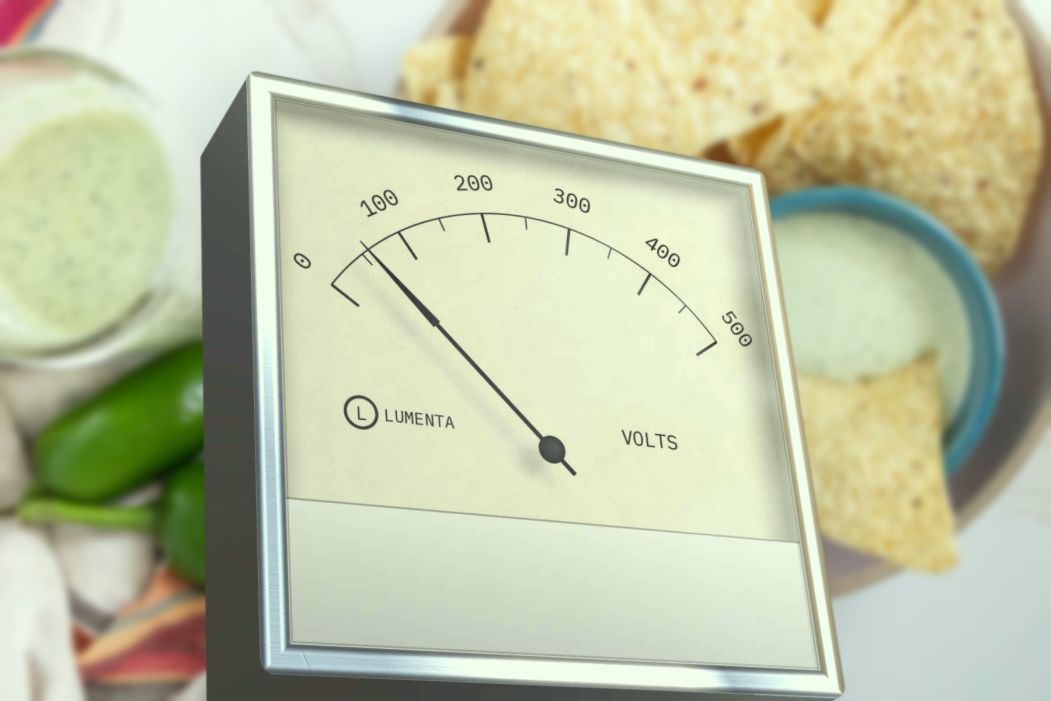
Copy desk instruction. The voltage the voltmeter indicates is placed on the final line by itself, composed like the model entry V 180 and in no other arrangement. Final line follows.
V 50
